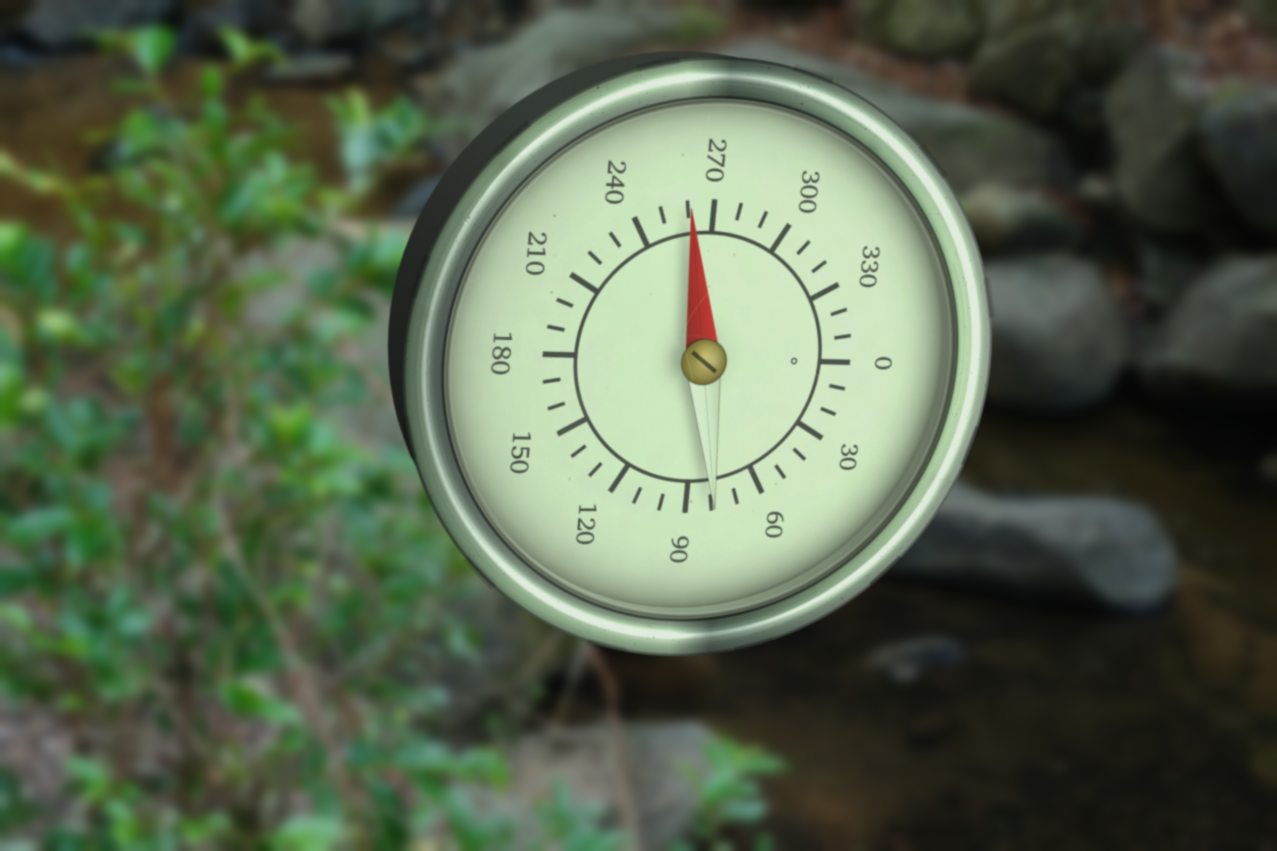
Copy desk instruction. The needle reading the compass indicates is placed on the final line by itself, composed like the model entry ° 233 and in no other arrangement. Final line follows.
° 260
